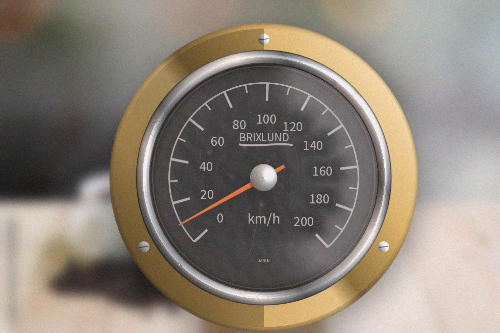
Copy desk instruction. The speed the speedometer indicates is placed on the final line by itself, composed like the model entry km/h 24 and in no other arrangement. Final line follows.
km/h 10
